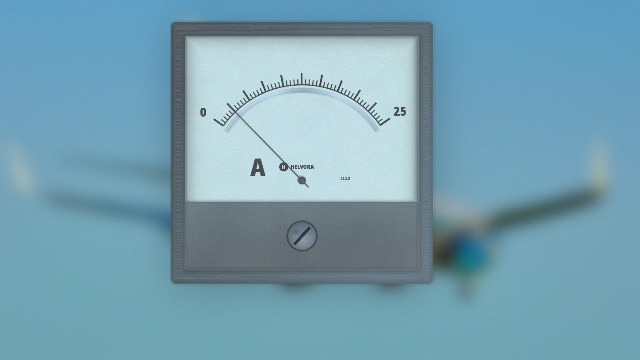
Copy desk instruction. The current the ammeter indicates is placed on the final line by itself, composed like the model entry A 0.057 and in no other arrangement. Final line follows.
A 2.5
